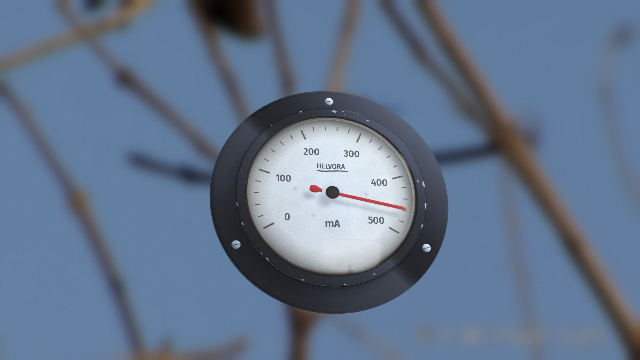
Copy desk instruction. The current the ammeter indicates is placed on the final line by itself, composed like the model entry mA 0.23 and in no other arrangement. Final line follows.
mA 460
